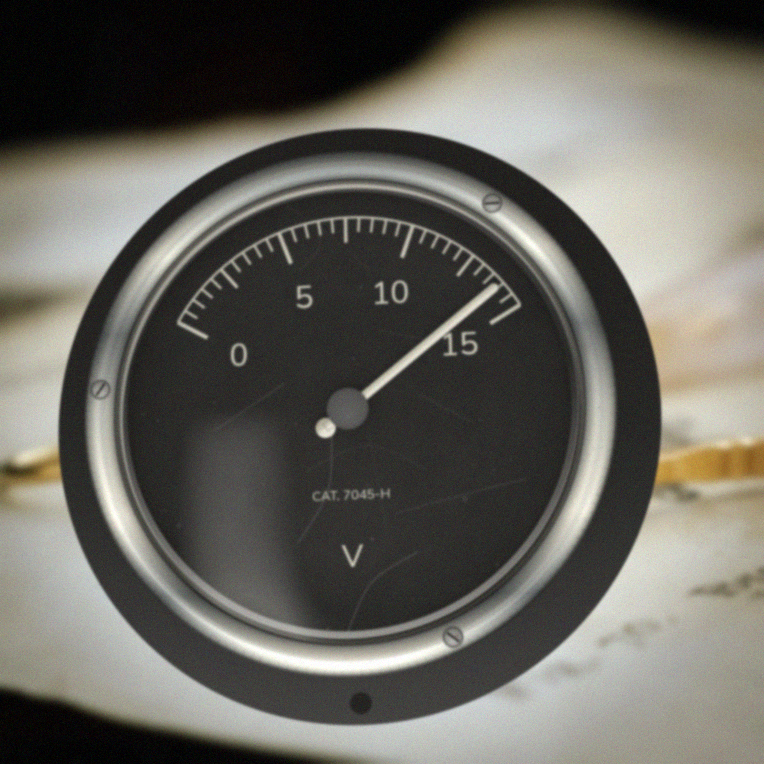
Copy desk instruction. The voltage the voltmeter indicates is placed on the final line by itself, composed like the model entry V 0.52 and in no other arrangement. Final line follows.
V 14
